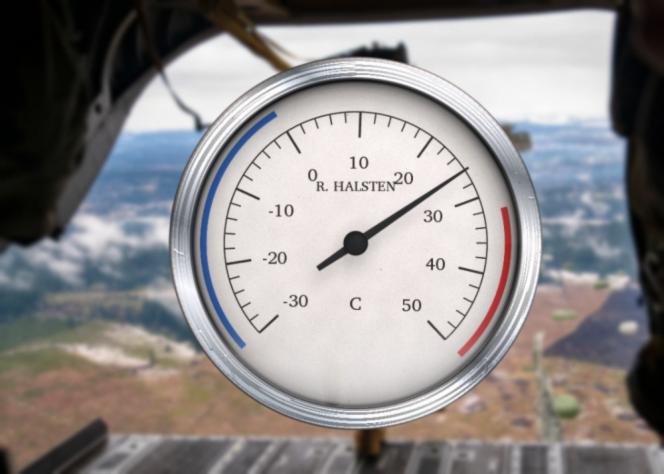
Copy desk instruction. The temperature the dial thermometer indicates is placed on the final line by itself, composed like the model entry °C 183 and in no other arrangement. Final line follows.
°C 26
